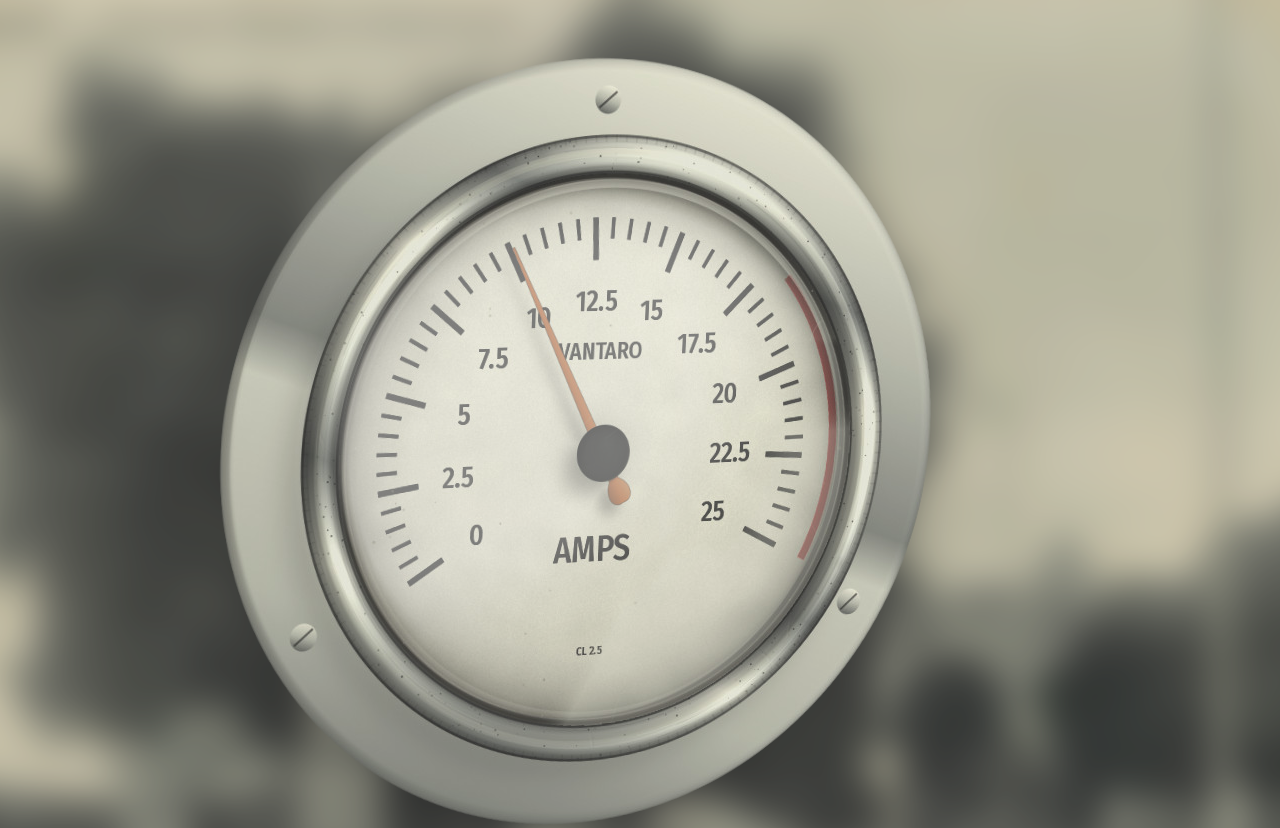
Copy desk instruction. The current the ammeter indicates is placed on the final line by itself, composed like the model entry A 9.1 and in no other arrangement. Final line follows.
A 10
